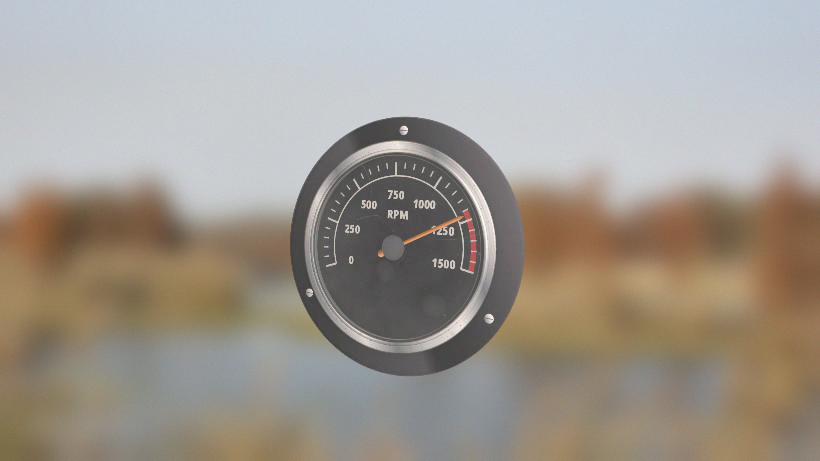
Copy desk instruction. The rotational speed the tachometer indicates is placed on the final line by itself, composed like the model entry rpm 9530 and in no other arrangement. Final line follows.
rpm 1225
